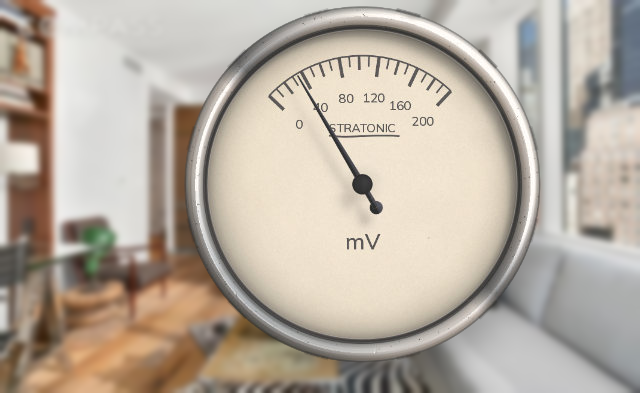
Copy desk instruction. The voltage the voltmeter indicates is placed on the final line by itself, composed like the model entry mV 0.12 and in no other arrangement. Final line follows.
mV 35
